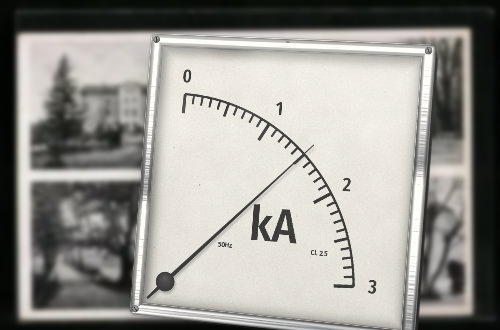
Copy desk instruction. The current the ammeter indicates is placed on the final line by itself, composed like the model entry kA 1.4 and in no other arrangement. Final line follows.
kA 1.5
